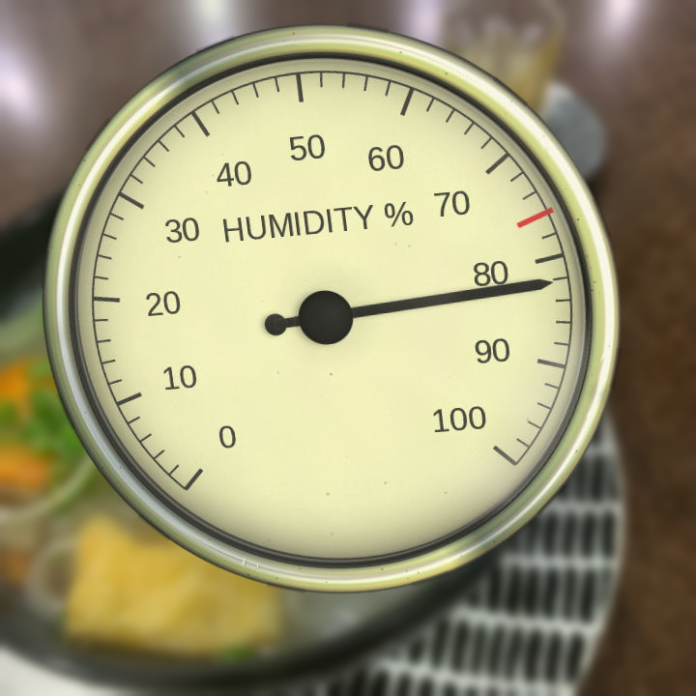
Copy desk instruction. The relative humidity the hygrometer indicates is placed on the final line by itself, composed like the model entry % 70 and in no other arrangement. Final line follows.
% 82
